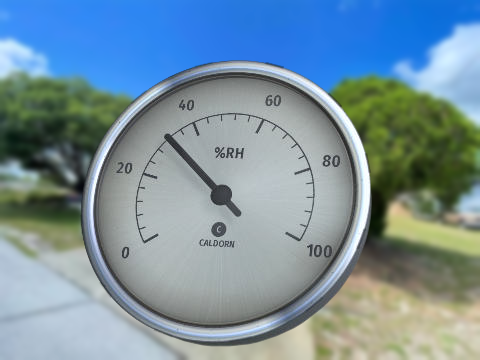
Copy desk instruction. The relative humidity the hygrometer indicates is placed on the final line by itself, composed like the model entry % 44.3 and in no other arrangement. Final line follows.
% 32
